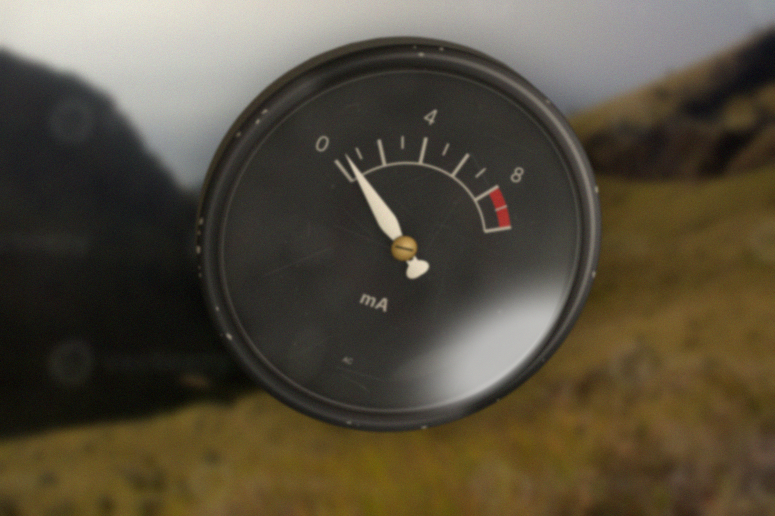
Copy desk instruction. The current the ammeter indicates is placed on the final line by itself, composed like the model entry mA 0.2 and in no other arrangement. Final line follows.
mA 0.5
